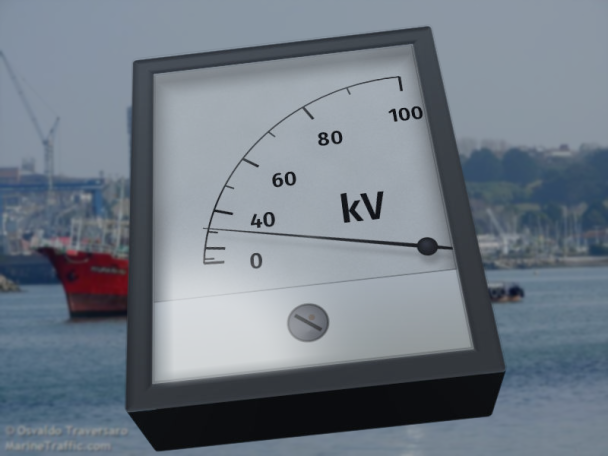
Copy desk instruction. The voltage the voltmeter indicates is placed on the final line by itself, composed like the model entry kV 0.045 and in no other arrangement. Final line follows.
kV 30
